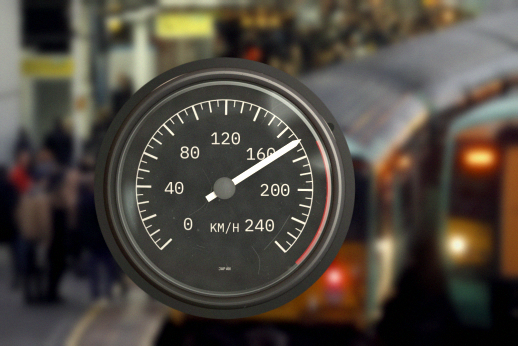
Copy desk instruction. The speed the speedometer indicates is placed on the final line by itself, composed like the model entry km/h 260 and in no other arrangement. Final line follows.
km/h 170
